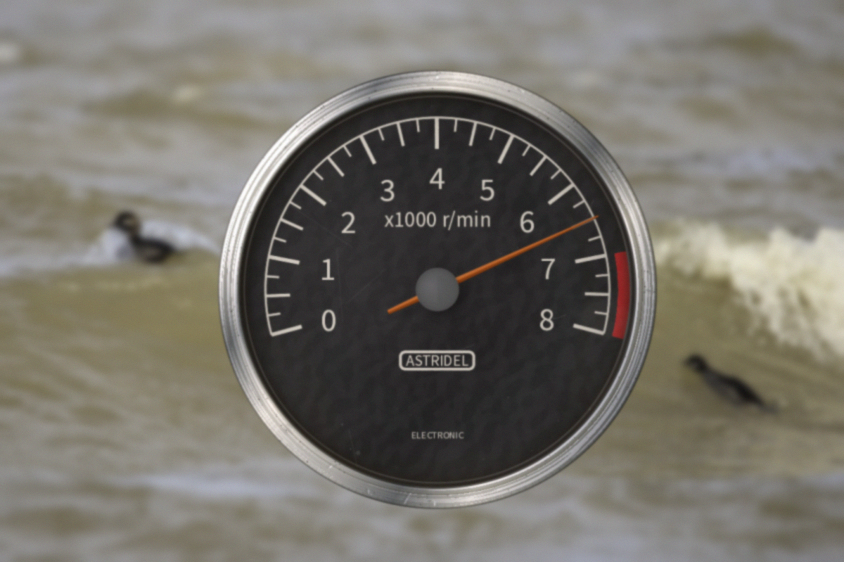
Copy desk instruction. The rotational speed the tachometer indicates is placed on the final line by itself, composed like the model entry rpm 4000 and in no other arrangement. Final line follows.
rpm 6500
